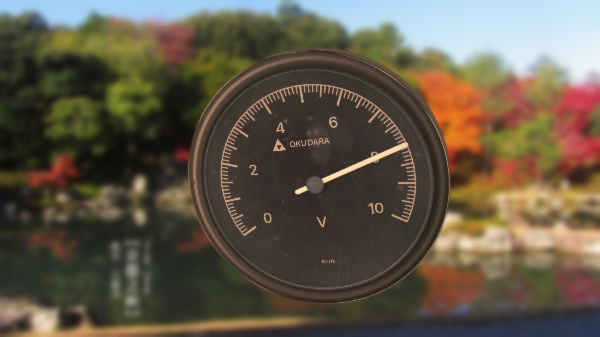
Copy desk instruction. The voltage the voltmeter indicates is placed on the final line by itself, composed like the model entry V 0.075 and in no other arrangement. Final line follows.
V 8
